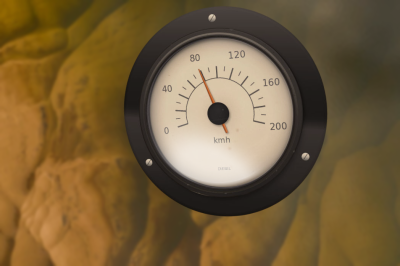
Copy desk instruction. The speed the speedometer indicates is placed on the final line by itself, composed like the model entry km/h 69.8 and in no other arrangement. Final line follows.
km/h 80
